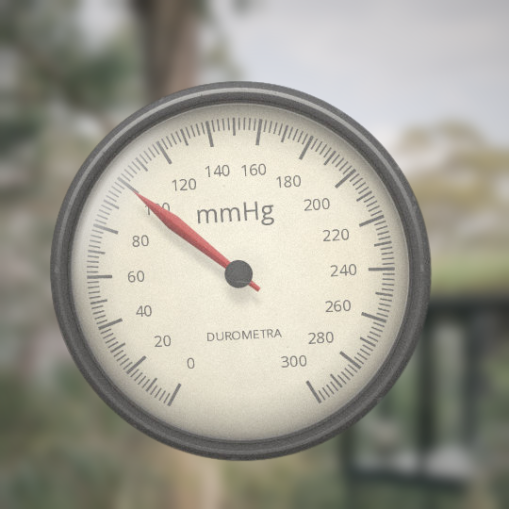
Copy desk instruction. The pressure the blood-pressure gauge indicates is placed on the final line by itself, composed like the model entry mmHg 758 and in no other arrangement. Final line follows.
mmHg 100
